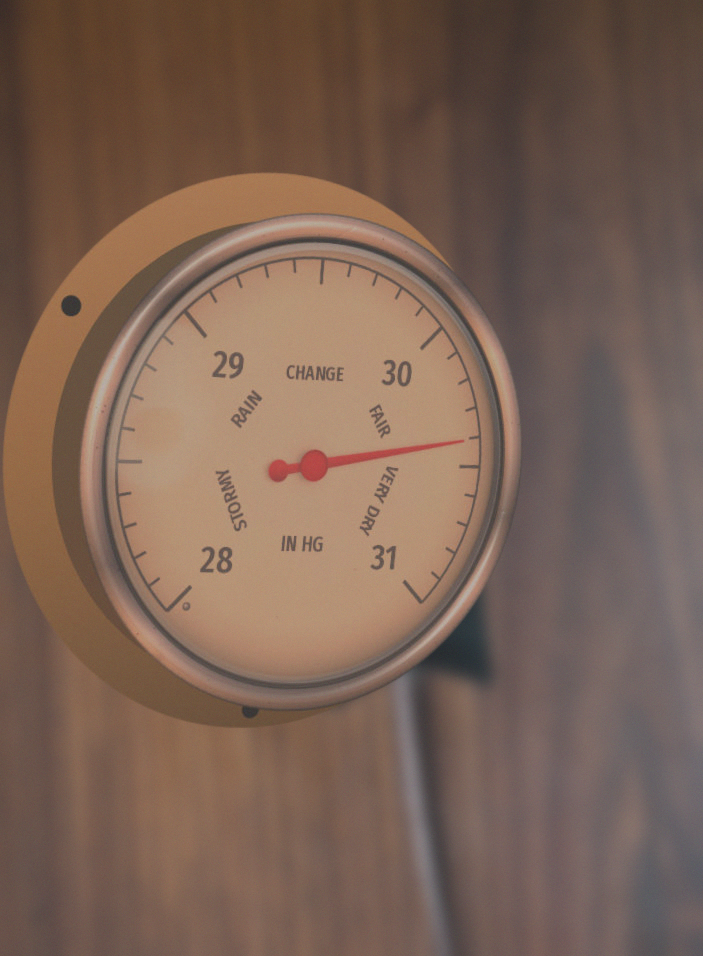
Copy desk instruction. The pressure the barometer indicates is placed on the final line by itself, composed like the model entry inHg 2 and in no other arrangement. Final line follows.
inHg 30.4
